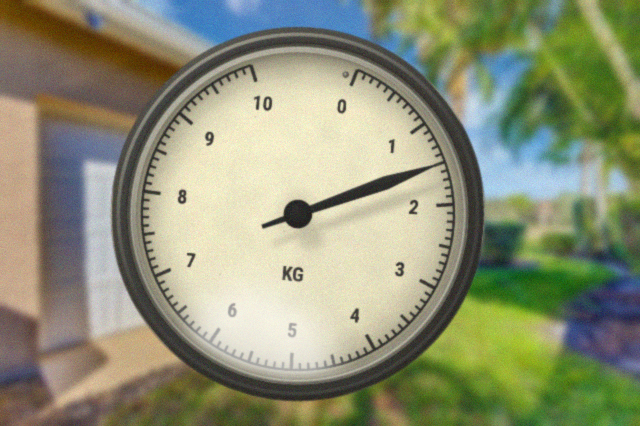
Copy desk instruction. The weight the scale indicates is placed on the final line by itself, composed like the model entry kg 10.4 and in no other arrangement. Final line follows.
kg 1.5
